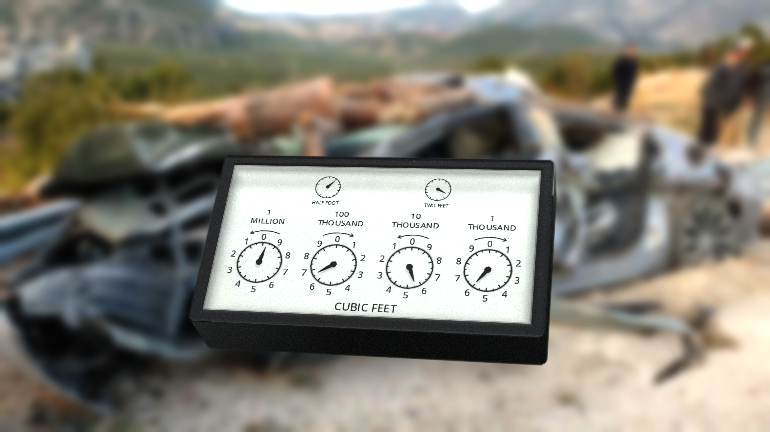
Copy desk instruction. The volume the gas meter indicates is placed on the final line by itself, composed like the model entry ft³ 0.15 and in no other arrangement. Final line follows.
ft³ 965600
